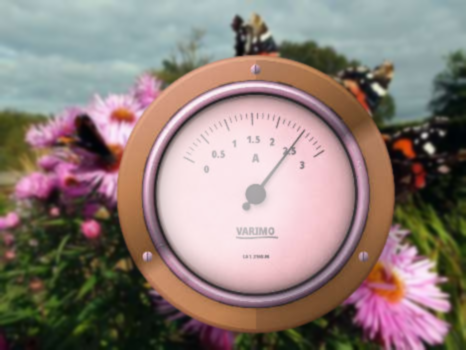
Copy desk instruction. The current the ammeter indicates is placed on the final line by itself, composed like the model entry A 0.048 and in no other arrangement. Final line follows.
A 2.5
